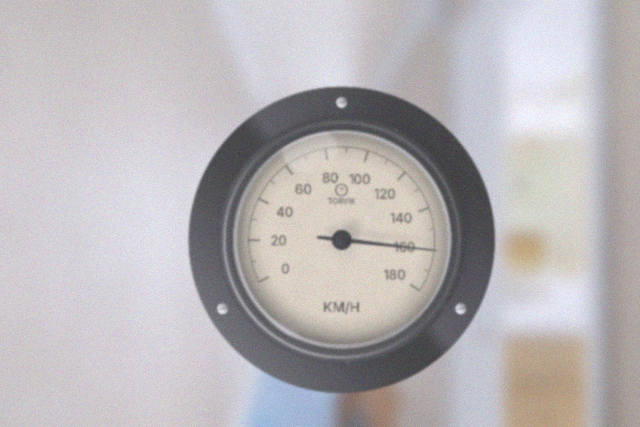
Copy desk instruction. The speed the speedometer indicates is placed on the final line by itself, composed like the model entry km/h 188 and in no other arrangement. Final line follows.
km/h 160
